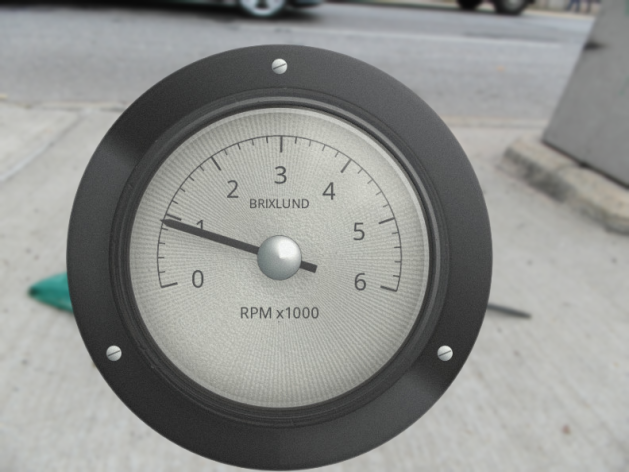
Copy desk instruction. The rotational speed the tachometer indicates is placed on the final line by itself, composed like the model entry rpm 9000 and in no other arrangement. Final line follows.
rpm 900
